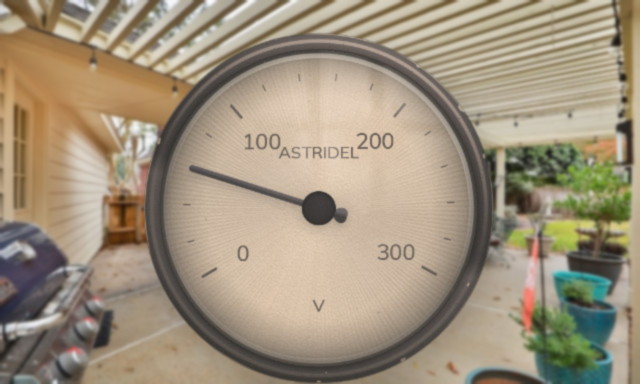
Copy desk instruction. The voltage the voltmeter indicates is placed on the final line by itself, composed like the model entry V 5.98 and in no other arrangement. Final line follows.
V 60
